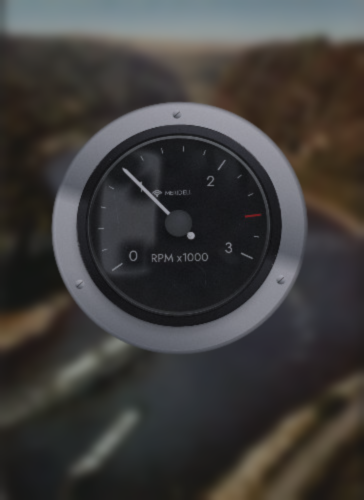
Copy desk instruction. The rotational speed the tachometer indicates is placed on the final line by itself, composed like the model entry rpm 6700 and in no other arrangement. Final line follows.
rpm 1000
